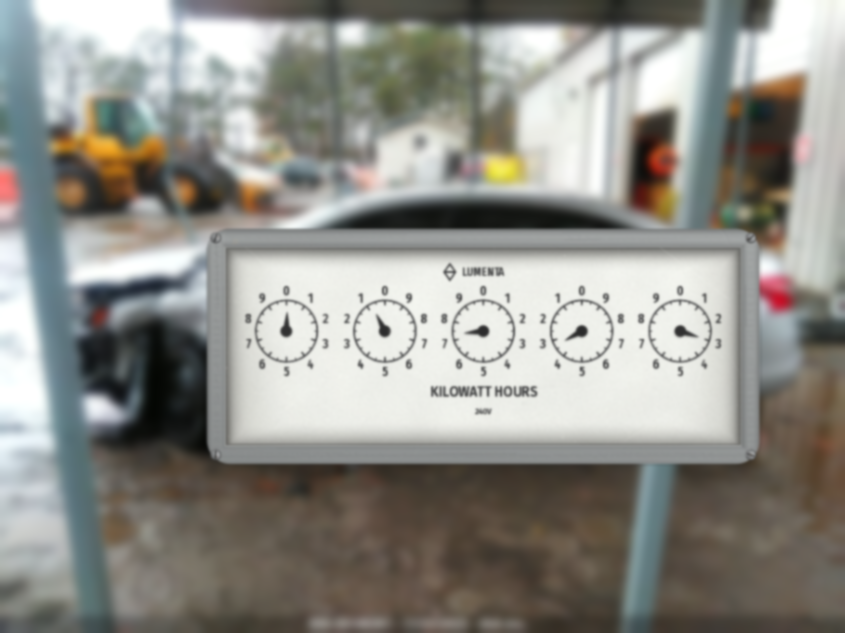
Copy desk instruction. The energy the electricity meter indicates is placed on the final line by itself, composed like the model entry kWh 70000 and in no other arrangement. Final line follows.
kWh 733
